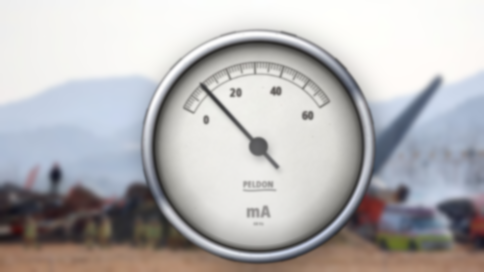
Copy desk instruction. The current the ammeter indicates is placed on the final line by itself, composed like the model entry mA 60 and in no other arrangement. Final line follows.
mA 10
